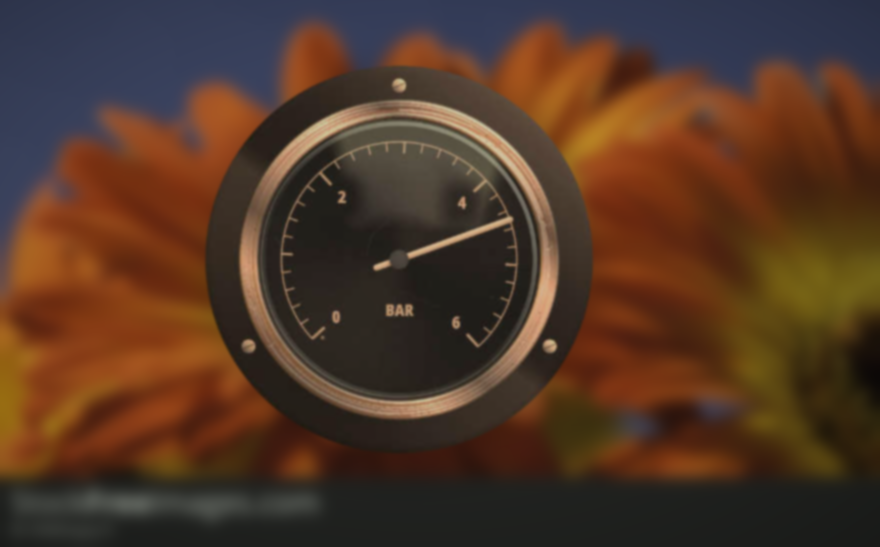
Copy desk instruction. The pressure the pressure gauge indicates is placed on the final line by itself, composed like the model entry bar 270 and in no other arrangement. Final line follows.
bar 4.5
